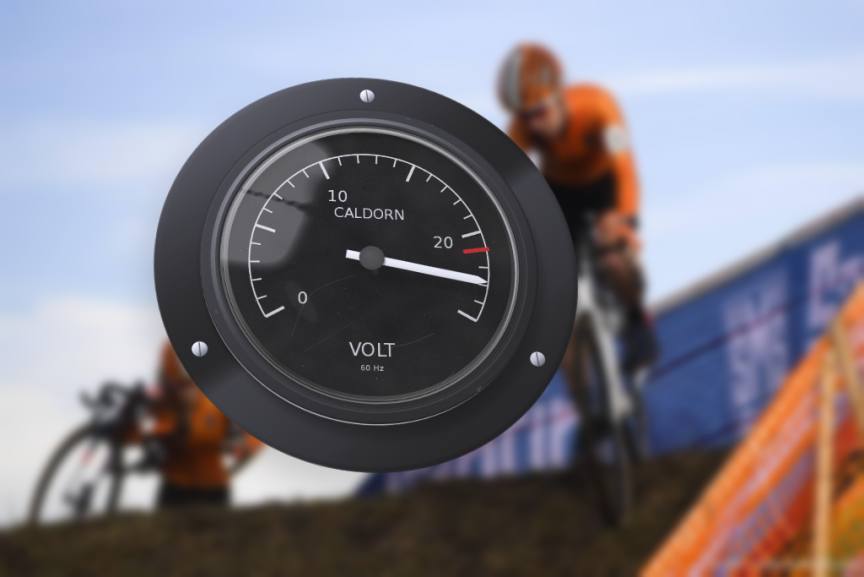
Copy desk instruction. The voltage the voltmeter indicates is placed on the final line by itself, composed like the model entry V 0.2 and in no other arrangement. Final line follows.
V 23
